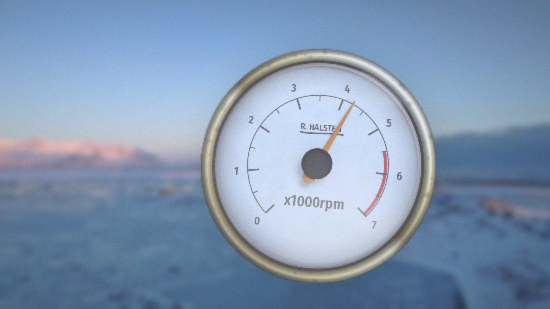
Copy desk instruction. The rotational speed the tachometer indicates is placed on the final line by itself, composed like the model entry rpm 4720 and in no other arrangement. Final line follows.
rpm 4250
